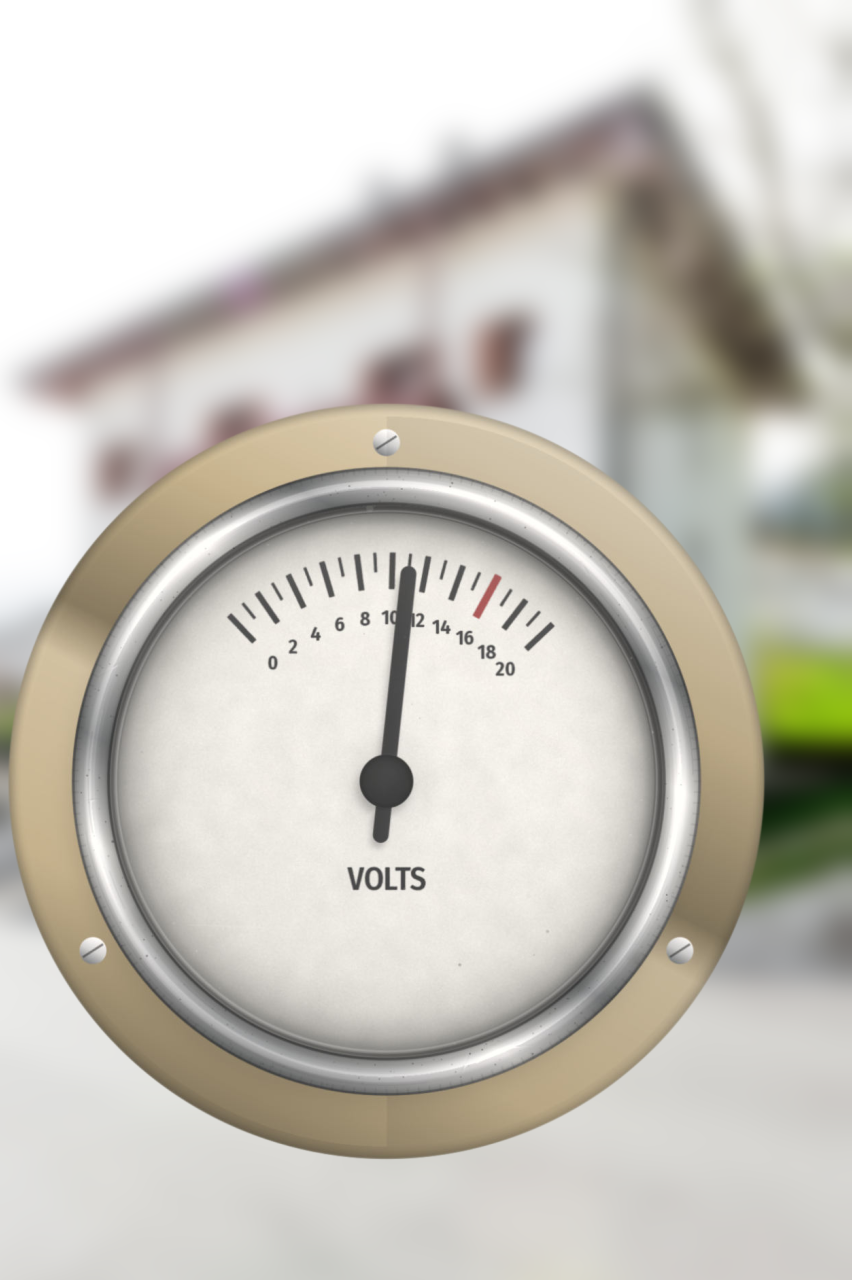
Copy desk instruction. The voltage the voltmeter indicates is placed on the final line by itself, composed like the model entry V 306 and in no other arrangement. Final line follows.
V 11
